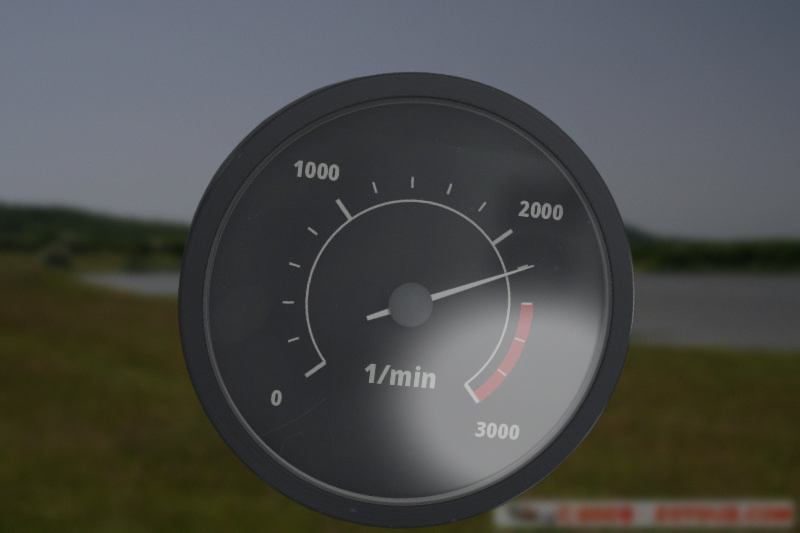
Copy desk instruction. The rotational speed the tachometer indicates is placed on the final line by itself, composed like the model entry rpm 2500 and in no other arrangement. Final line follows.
rpm 2200
